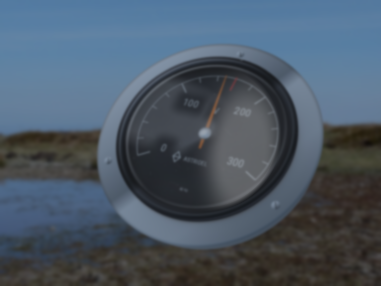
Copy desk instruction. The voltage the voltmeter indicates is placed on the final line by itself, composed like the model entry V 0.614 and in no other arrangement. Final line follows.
V 150
